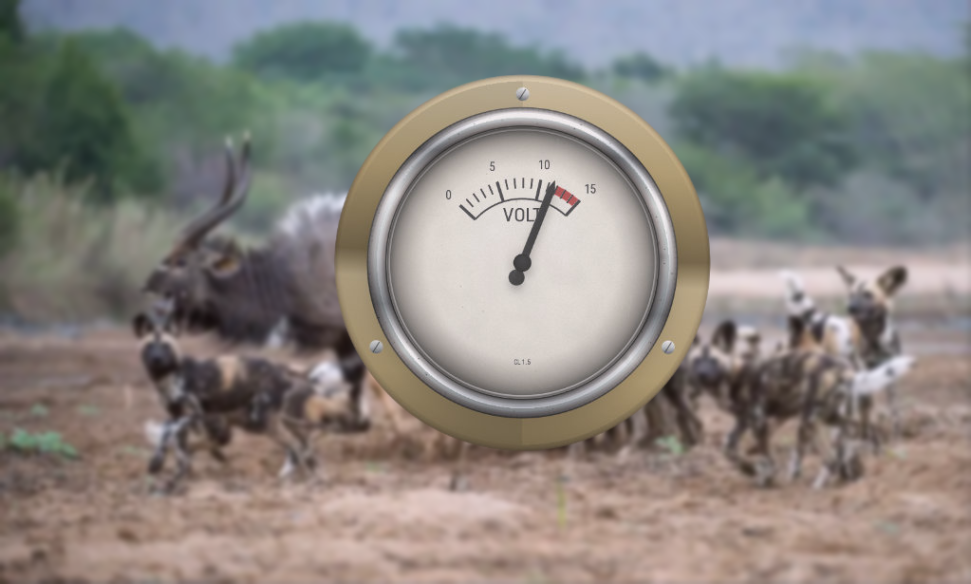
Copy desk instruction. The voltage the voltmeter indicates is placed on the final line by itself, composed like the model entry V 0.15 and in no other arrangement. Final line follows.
V 11.5
